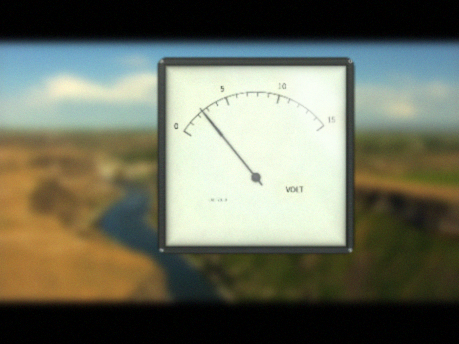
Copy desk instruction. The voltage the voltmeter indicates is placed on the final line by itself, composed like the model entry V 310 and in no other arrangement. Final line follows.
V 2.5
